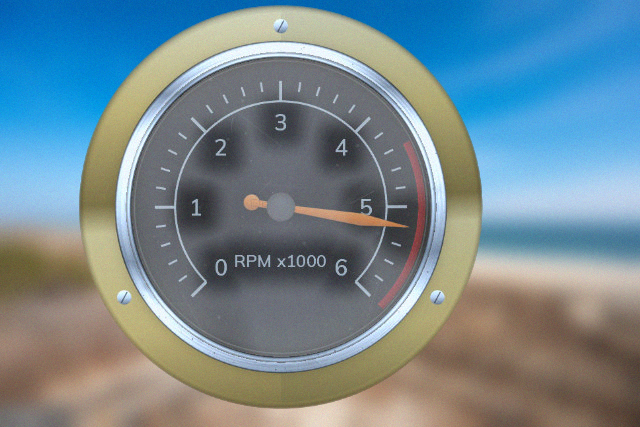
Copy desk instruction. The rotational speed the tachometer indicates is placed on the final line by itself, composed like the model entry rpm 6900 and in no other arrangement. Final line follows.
rpm 5200
